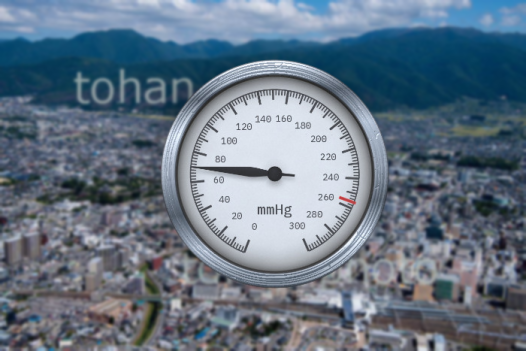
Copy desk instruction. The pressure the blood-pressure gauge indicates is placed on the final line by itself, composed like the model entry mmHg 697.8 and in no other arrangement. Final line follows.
mmHg 70
